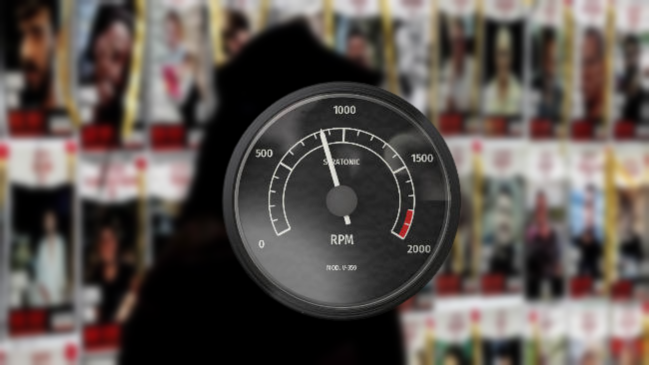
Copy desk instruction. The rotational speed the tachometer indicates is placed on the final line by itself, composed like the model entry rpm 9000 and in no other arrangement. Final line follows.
rpm 850
